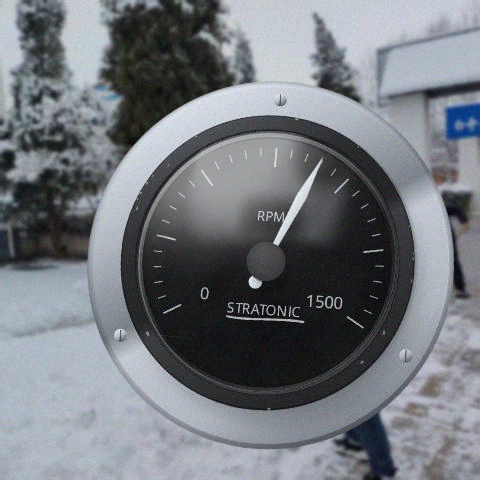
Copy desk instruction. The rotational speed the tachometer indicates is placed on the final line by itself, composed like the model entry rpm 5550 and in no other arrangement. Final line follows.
rpm 900
